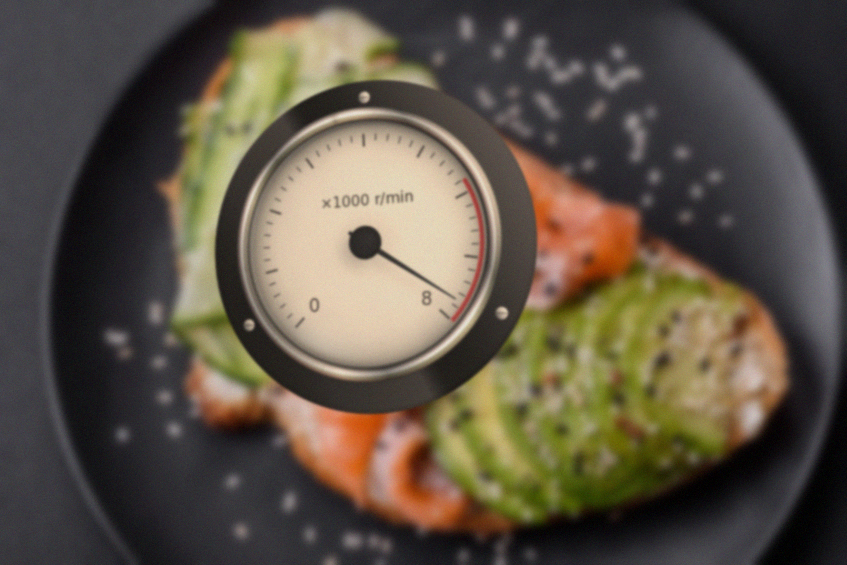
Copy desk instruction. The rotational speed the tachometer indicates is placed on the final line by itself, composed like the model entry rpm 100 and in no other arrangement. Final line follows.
rpm 7700
